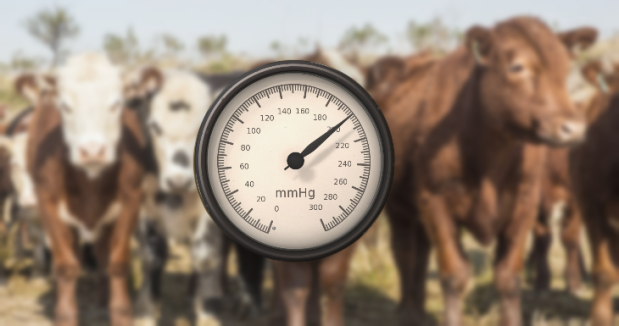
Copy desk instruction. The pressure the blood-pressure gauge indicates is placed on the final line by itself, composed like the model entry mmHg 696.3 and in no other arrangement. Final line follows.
mmHg 200
